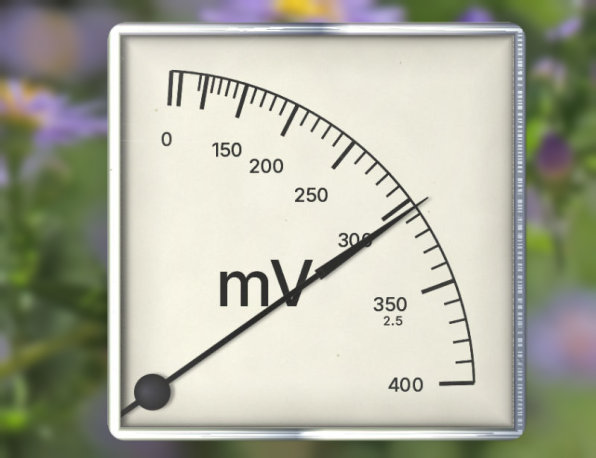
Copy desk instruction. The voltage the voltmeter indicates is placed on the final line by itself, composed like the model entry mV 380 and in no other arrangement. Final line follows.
mV 305
